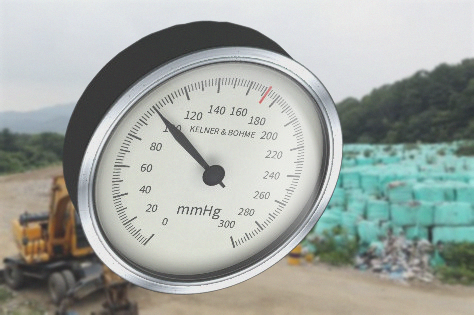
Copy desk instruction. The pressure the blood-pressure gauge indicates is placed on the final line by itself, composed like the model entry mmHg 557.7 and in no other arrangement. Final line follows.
mmHg 100
